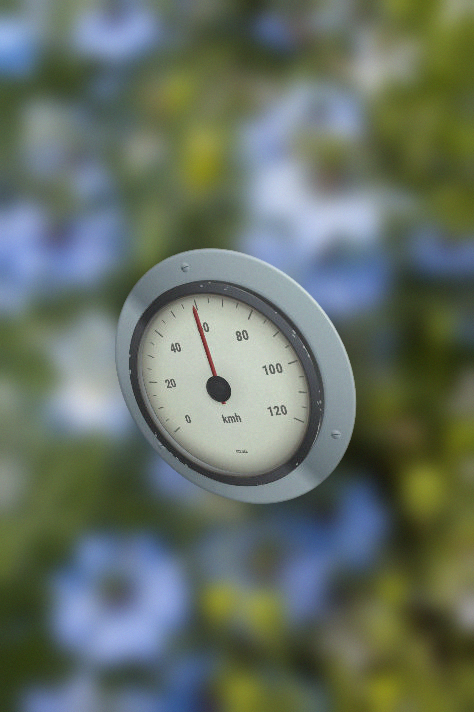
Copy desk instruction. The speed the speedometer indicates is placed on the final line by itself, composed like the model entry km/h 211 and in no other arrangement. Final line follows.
km/h 60
